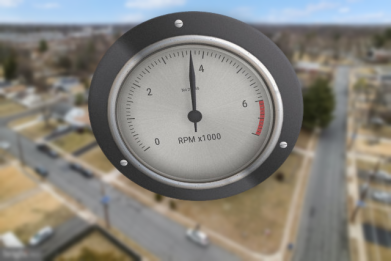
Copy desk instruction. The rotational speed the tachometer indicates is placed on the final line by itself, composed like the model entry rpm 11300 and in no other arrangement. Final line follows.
rpm 3700
